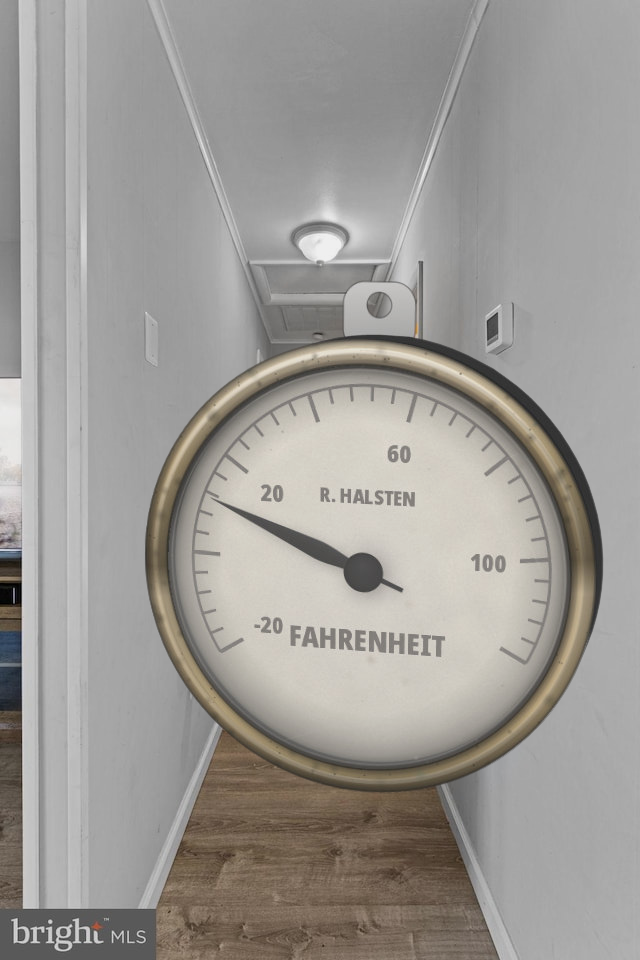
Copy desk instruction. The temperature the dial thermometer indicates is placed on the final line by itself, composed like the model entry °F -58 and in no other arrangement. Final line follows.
°F 12
